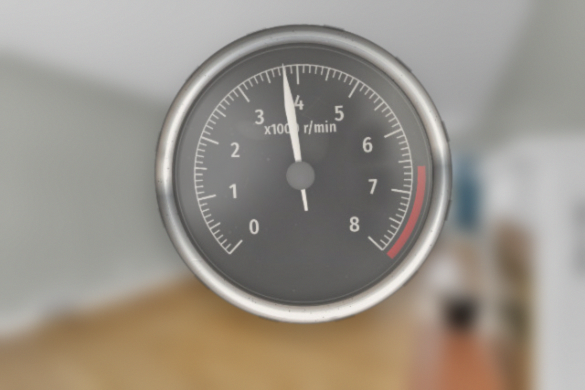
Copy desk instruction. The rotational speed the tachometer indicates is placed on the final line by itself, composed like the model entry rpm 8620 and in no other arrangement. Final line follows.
rpm 3800
